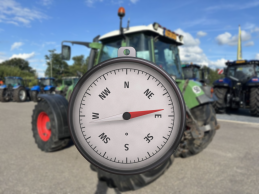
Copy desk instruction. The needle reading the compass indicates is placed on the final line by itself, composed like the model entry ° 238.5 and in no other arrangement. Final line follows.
° 80
